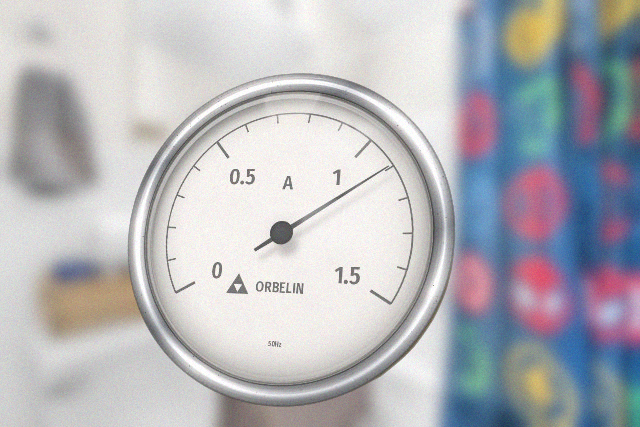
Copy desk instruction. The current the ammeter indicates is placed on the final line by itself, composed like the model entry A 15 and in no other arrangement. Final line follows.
A 1.1
